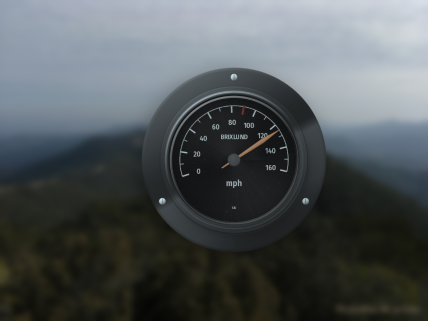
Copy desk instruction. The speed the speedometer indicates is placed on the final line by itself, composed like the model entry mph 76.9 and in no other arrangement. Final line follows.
mph 125
